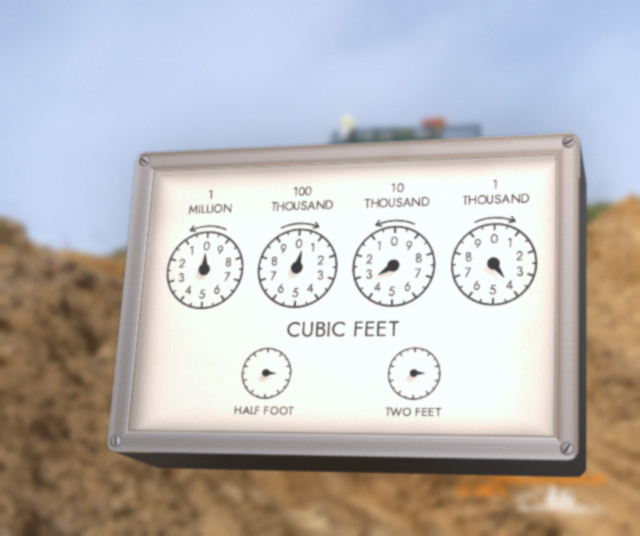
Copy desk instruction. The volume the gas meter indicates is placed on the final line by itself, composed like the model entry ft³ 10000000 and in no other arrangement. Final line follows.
ft³ 3400
